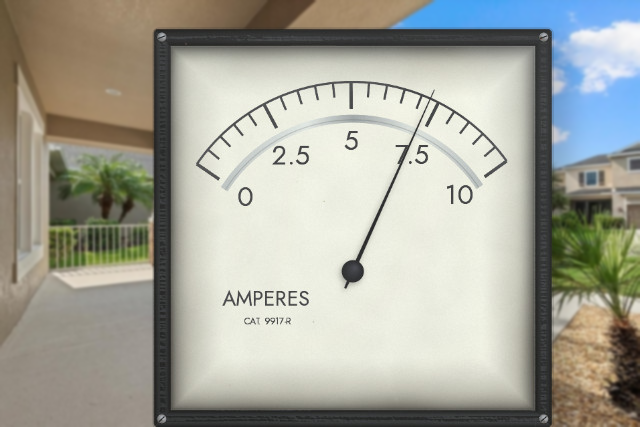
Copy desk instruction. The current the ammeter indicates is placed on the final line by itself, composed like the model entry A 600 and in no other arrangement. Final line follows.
A 7.25
